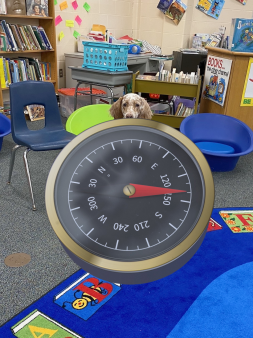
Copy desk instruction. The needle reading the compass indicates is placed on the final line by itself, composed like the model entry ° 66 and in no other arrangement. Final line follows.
° 140
